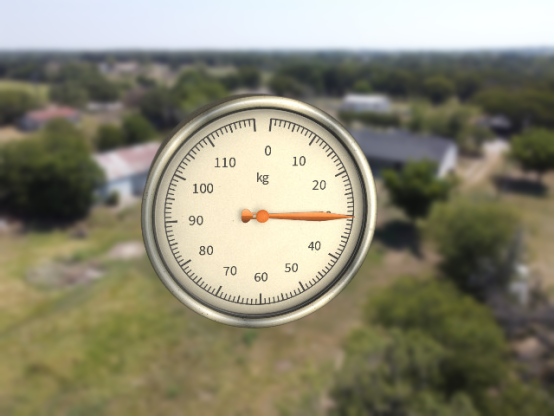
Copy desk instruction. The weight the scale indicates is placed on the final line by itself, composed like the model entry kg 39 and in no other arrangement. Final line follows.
kg 30
